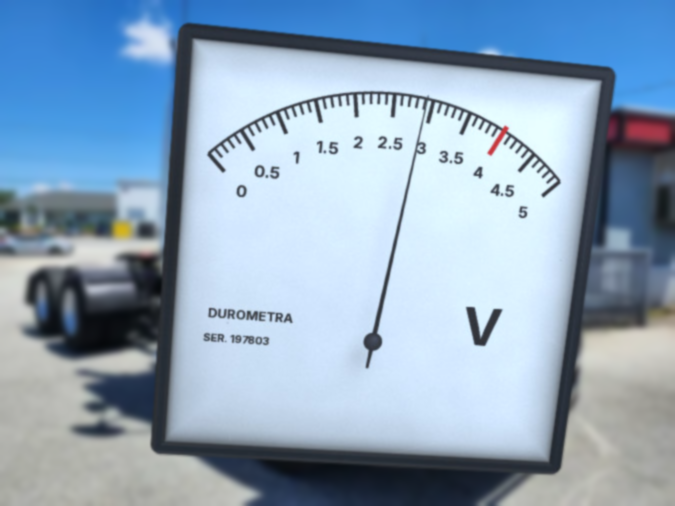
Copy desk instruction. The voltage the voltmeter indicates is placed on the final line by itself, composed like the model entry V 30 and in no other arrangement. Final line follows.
V 2.9
